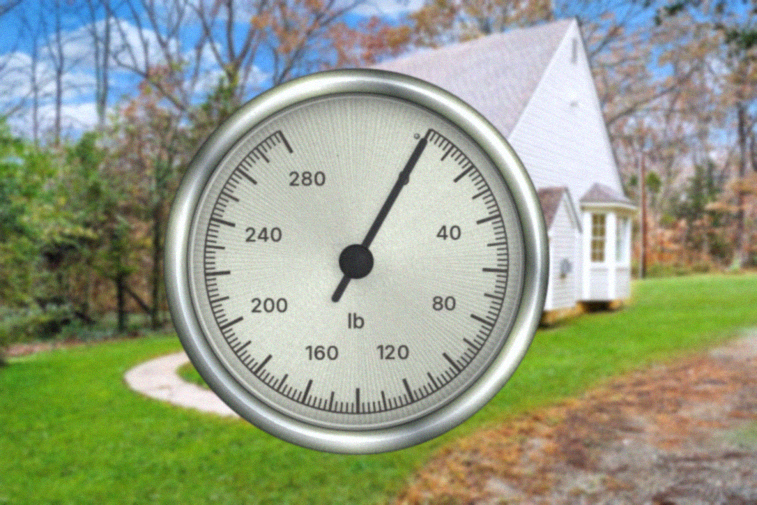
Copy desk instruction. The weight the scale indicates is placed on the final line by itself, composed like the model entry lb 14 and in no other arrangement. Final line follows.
lb 0
